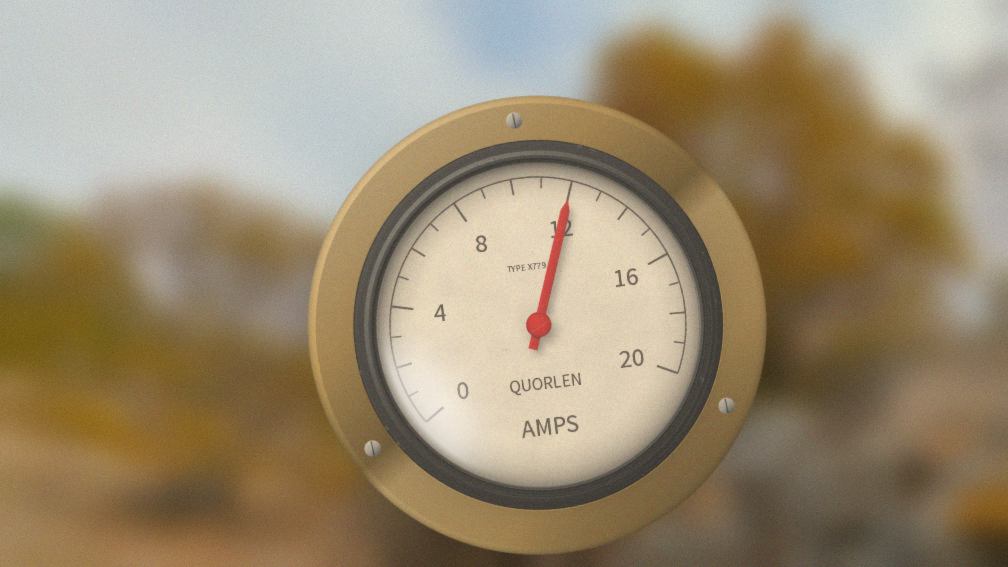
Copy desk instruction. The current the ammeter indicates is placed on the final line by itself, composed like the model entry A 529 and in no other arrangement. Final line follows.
A 12
